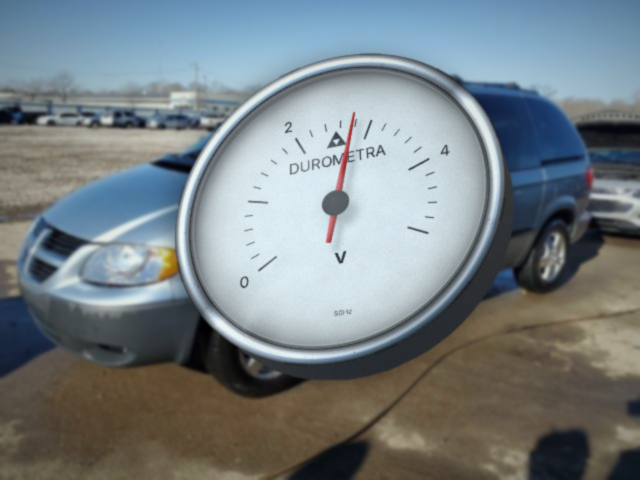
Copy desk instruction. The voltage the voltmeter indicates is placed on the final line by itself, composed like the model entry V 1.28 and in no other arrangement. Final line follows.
V 2.8
